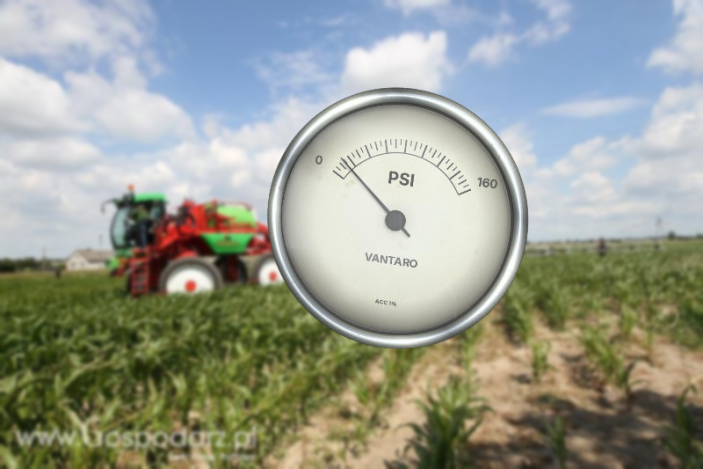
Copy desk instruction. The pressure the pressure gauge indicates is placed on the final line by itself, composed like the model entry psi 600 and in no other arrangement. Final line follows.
psi 15
